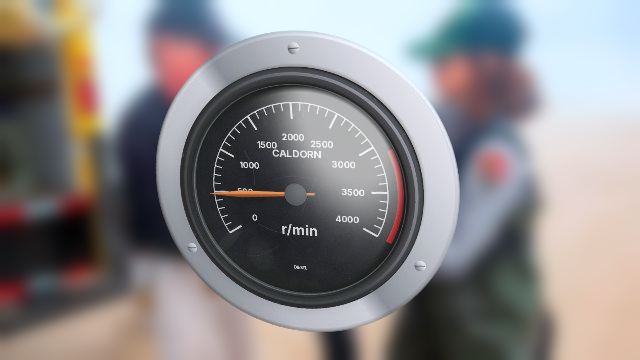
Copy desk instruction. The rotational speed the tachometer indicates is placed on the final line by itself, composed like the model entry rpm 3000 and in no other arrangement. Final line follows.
rpm 500
